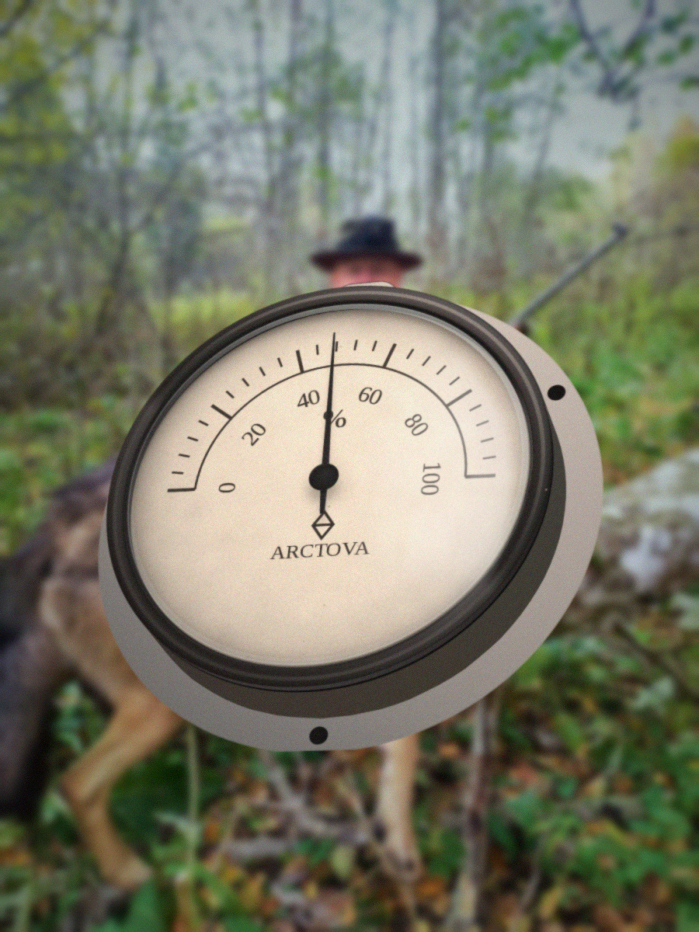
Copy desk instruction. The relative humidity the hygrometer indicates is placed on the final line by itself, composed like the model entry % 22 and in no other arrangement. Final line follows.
% 48
